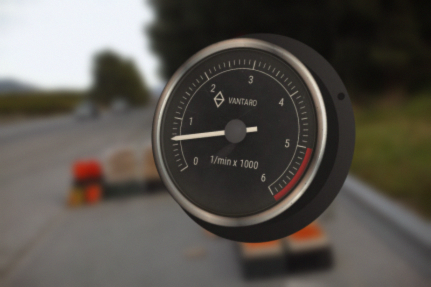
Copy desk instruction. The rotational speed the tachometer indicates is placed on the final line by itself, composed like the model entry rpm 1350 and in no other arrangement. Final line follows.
rpm 600
